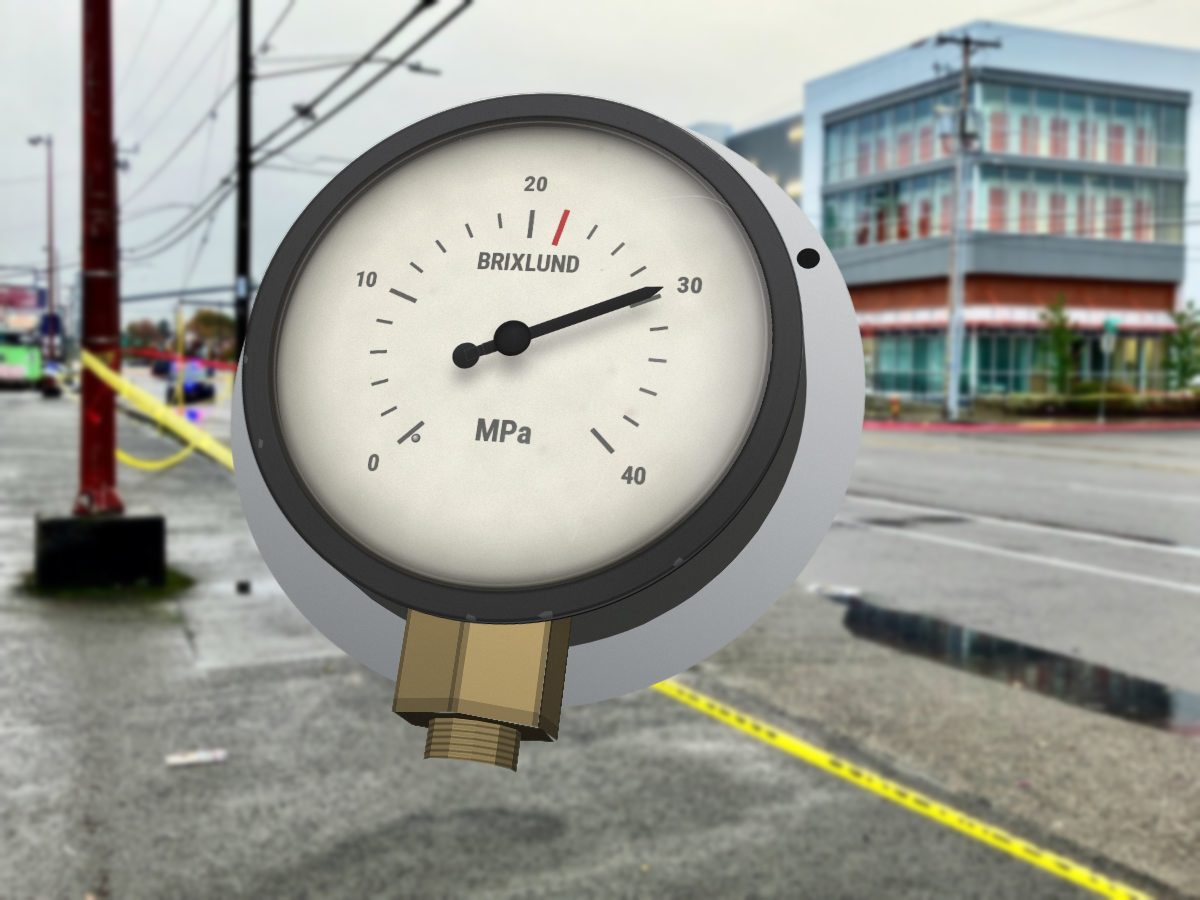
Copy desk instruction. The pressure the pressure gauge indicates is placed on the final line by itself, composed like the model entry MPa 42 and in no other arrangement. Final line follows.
MPa 30
